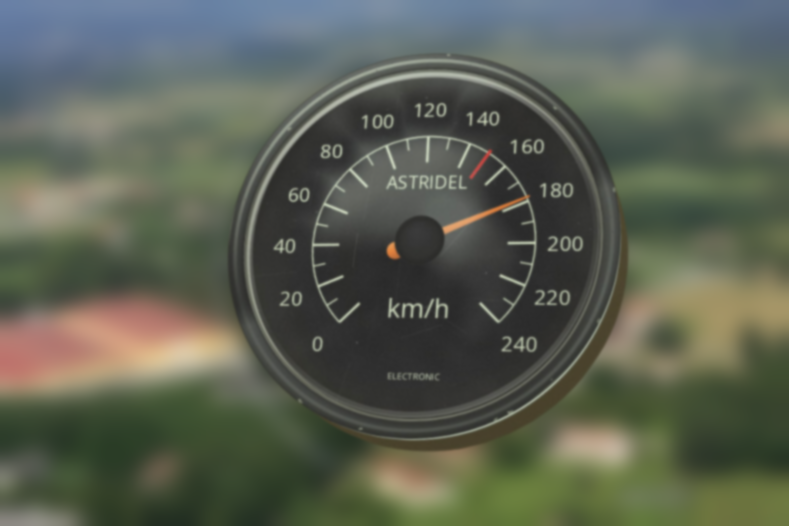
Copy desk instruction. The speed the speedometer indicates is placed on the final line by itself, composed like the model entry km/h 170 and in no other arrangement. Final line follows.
km/h 180
